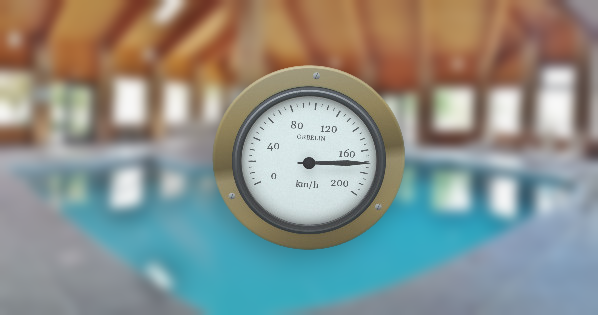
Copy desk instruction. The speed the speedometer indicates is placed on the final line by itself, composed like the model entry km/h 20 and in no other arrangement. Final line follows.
km/h 170
